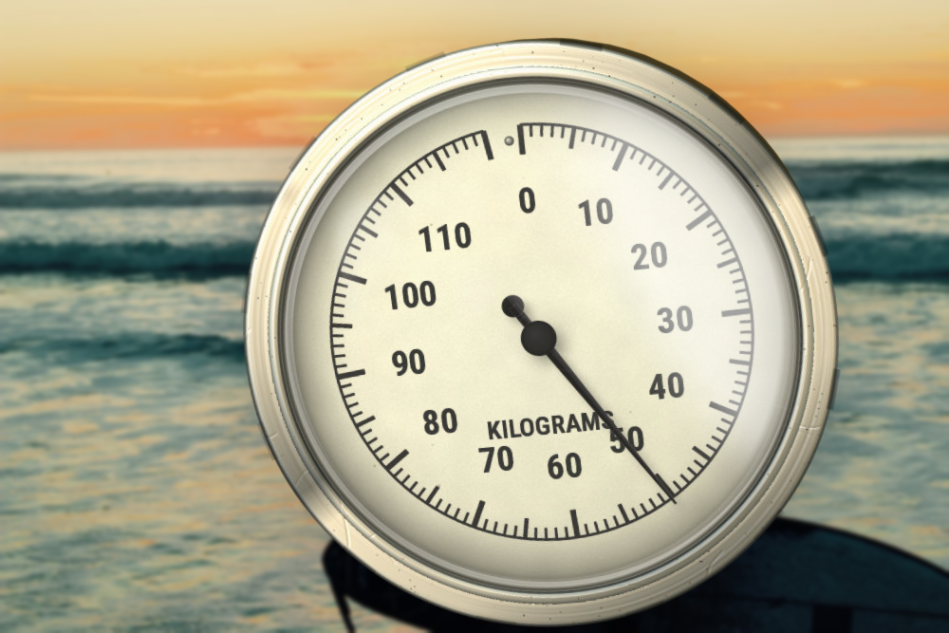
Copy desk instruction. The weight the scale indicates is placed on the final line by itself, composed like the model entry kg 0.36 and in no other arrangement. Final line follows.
kg 50
